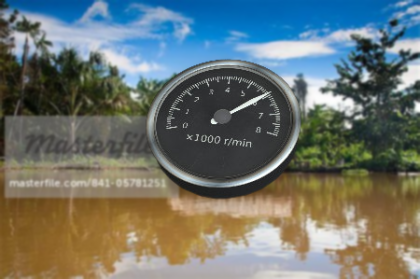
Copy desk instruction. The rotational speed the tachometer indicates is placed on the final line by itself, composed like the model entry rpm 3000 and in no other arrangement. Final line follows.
rpm 6000
